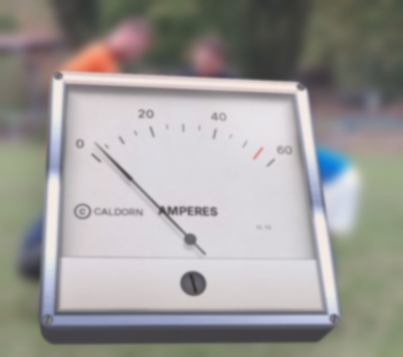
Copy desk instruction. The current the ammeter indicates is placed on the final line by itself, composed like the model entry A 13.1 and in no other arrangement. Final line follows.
A 2.5
